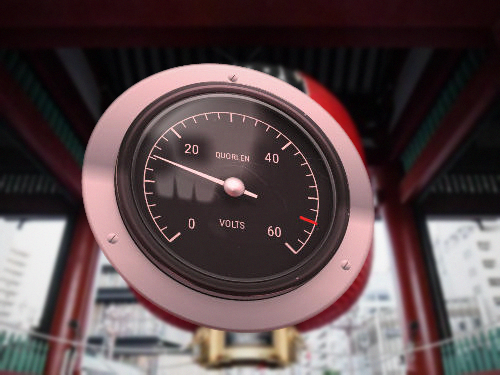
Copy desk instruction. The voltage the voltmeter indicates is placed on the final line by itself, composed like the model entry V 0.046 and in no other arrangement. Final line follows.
V 14
